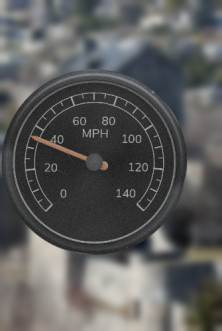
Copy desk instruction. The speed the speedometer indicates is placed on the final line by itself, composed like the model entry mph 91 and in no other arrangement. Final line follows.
mph 35
